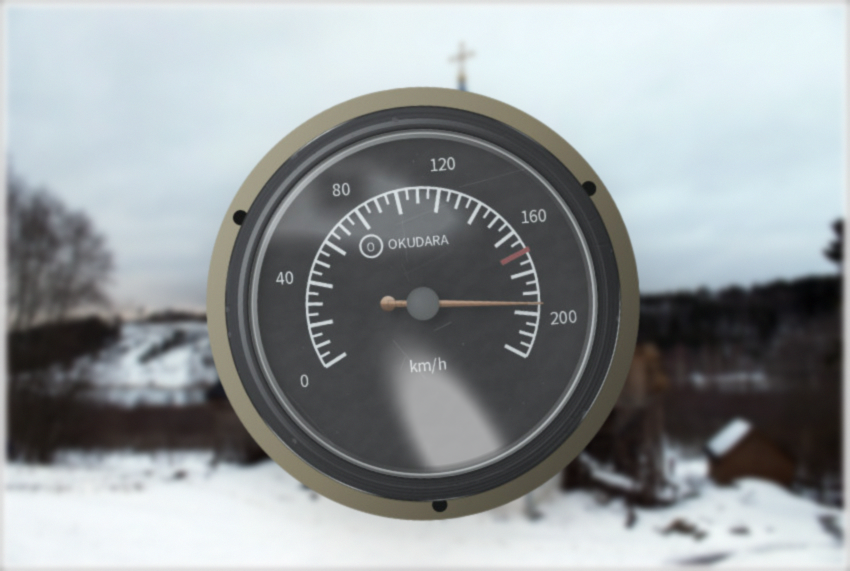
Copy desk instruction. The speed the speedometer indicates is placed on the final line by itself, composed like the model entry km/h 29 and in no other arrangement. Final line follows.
km/h 195
